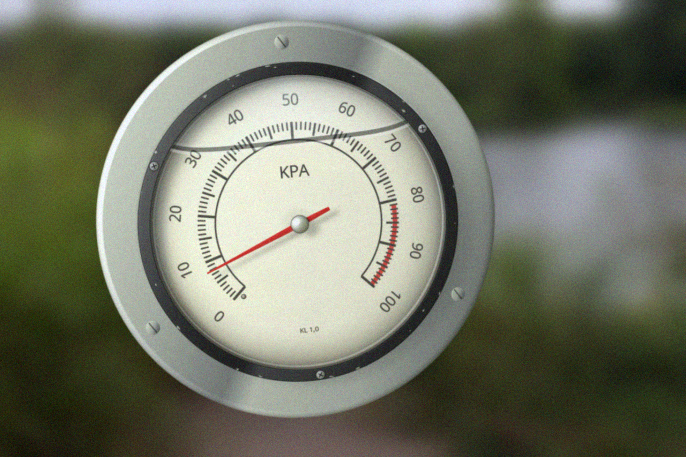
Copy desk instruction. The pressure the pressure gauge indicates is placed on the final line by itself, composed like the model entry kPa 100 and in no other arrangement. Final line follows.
kPa 8
